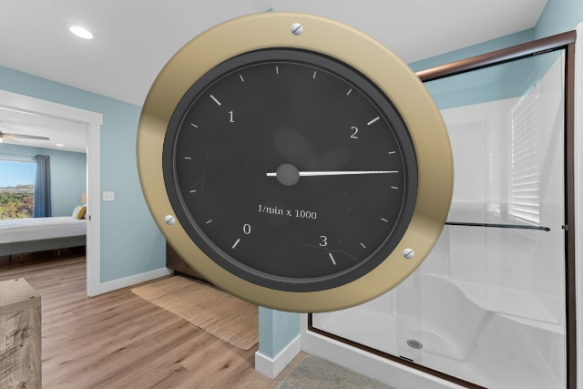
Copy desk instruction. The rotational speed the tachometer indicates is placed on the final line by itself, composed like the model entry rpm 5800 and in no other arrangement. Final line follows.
rpm 2300
